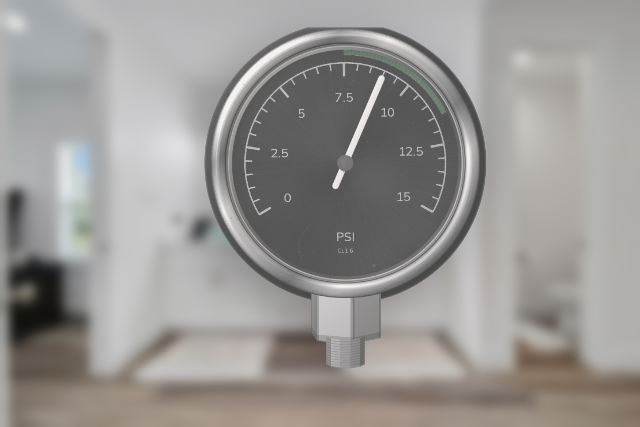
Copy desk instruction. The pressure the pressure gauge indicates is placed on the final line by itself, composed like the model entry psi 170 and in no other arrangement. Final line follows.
psi 9
